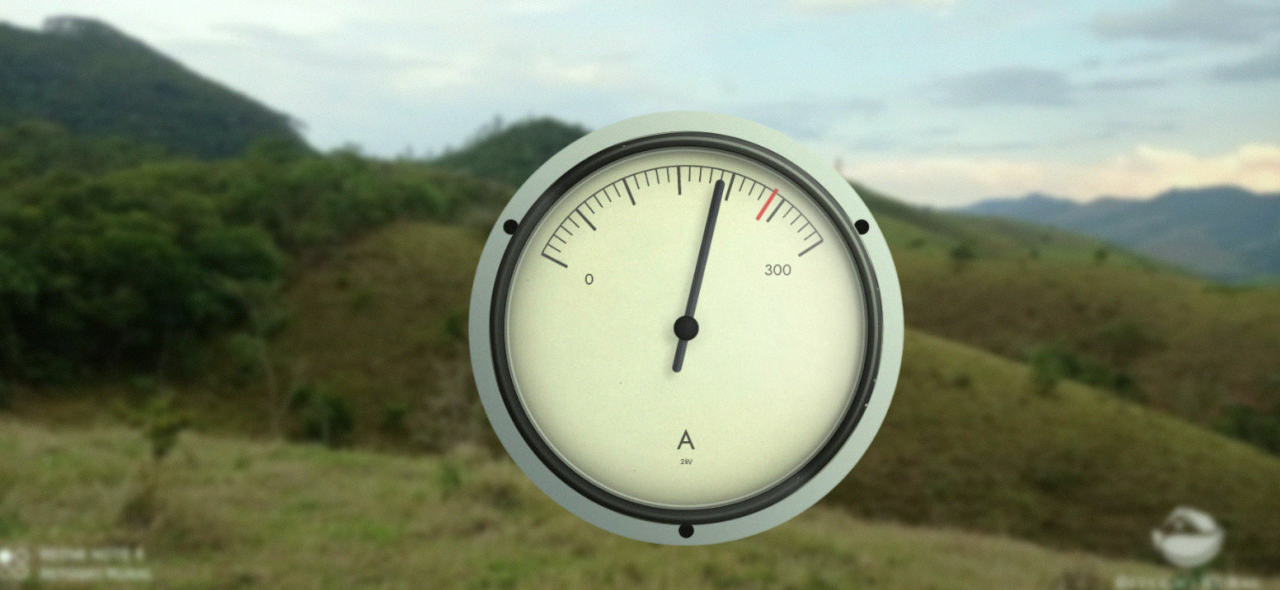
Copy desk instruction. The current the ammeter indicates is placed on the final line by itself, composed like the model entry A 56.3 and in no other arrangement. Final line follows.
A 190
